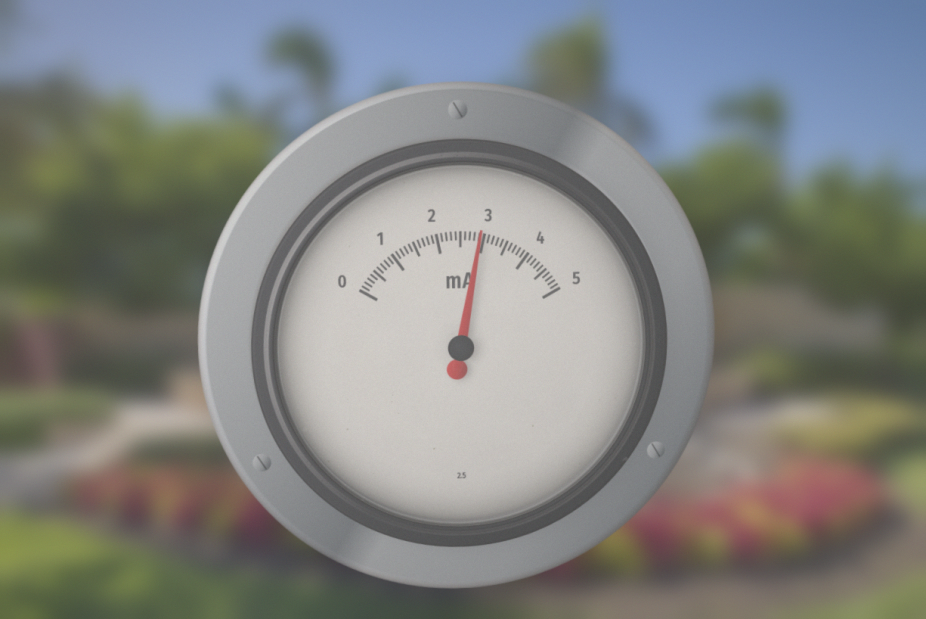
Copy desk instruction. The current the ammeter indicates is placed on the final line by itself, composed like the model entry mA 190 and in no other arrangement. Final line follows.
mA 2.9
